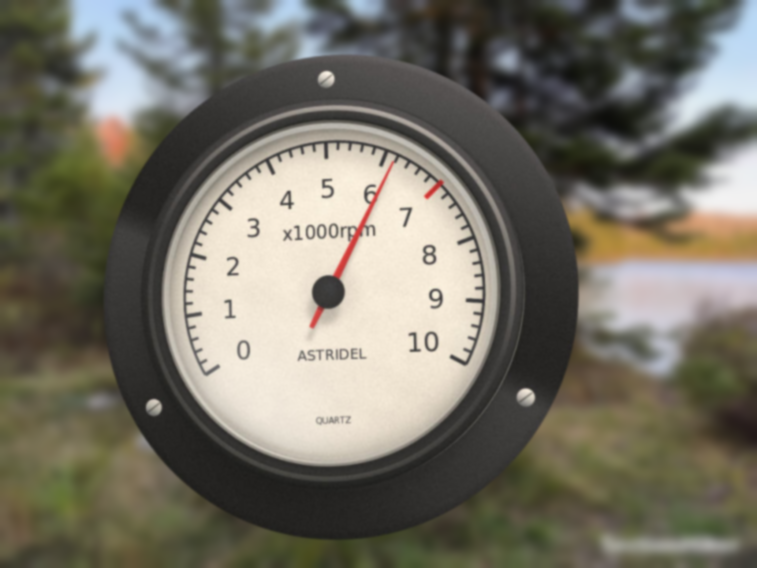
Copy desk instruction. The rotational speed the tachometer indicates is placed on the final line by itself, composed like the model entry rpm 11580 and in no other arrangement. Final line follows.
rpm 6200
